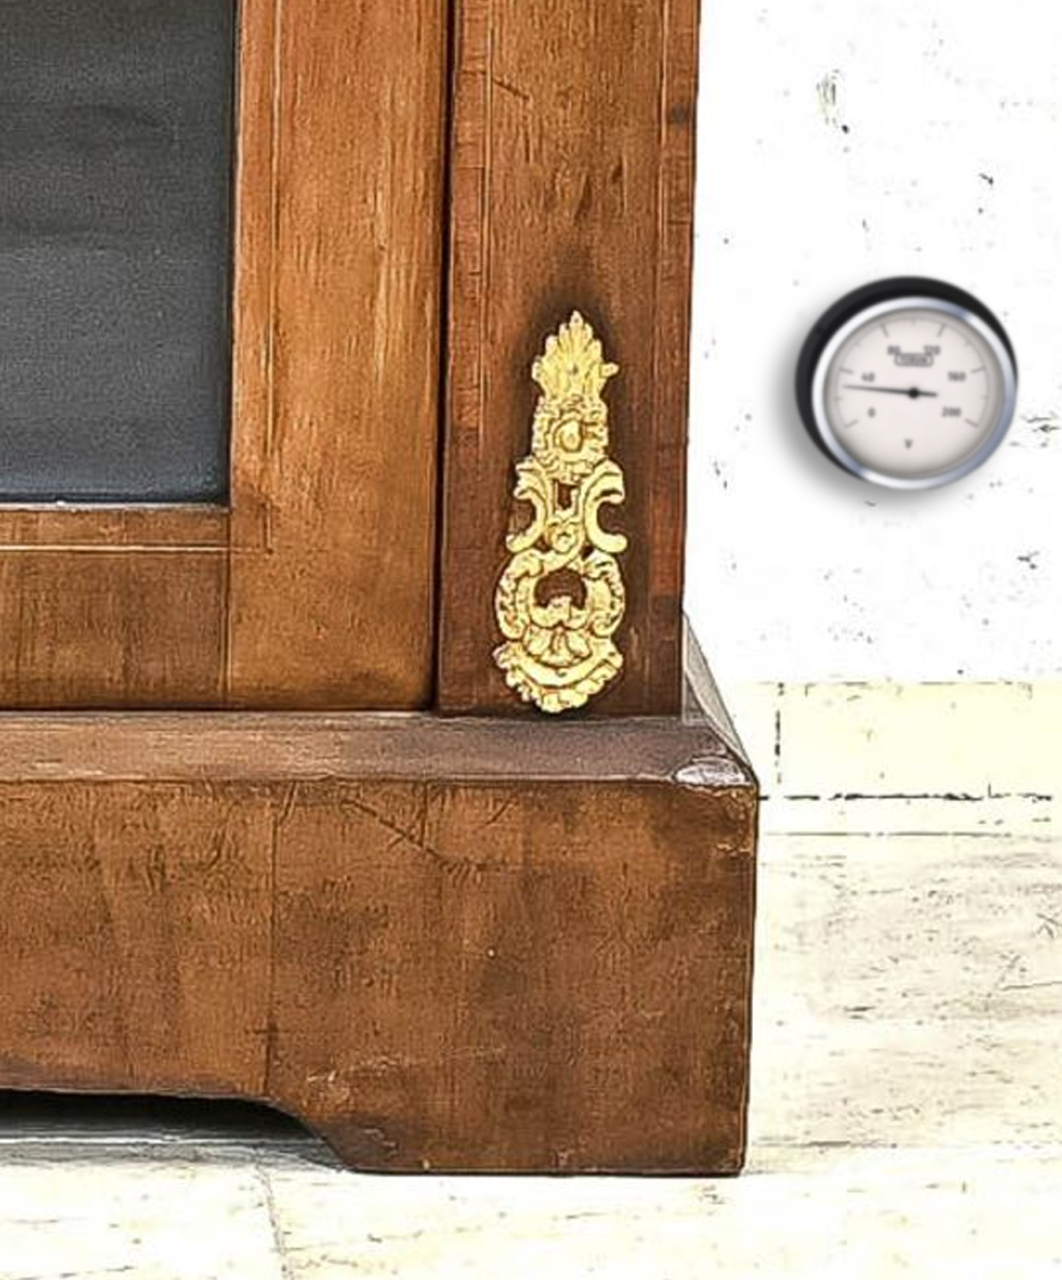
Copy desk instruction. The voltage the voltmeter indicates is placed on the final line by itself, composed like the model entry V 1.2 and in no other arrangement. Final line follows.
V 30
